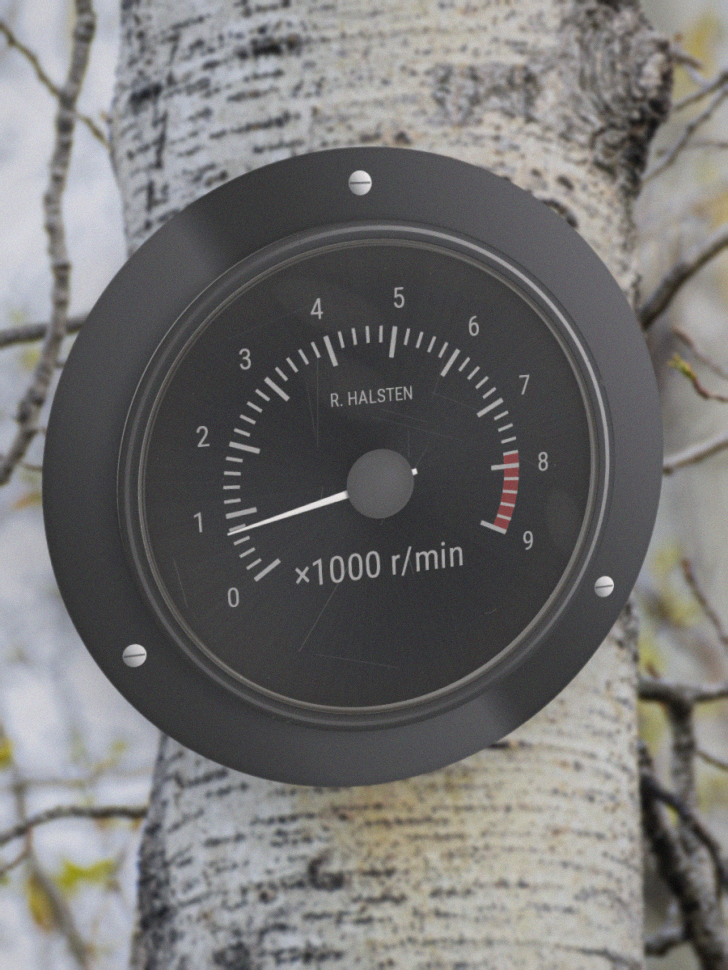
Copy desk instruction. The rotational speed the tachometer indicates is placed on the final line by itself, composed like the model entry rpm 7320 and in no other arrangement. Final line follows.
rpm 800
